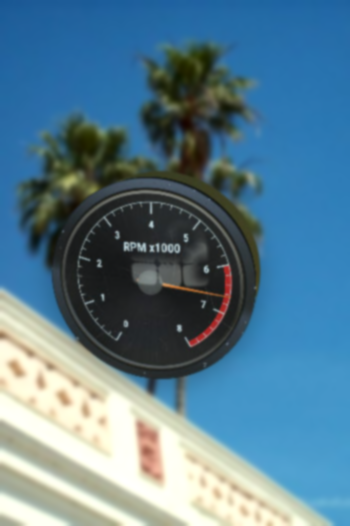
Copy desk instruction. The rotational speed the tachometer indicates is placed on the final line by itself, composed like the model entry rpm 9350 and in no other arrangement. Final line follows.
rpm 6600
